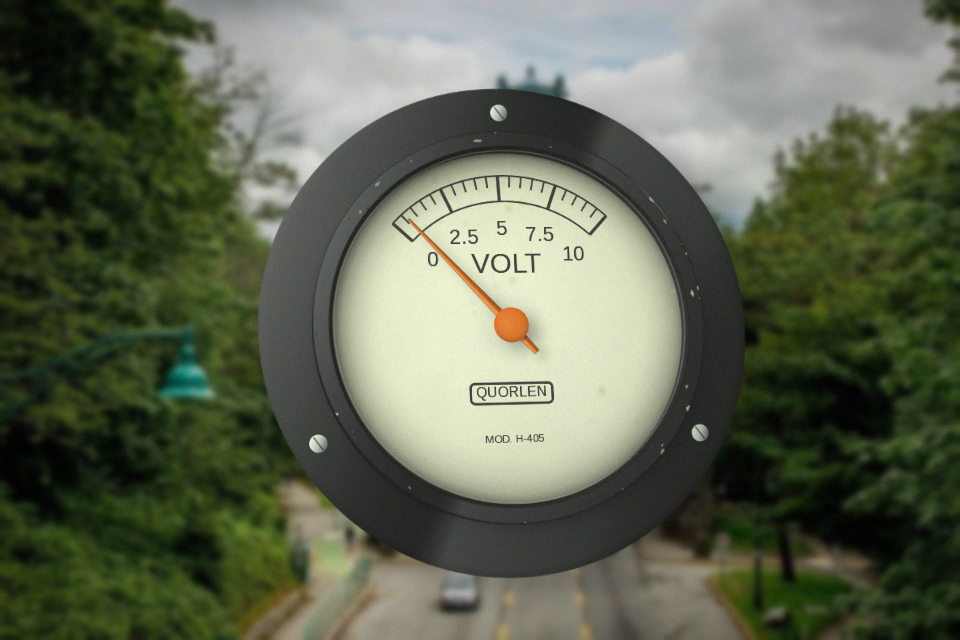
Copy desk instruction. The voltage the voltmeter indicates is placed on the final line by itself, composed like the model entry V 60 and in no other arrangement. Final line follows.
V 0.5
